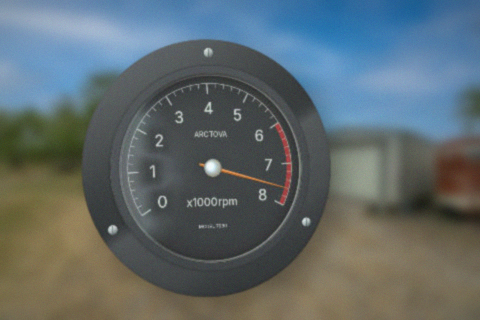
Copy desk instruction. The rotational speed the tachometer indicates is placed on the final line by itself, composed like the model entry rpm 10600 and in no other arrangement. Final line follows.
rpm 7600
